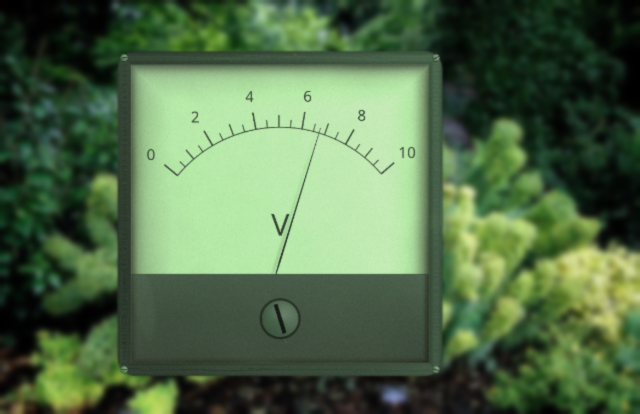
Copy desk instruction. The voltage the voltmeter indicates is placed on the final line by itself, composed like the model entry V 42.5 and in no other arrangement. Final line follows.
V 6.75
